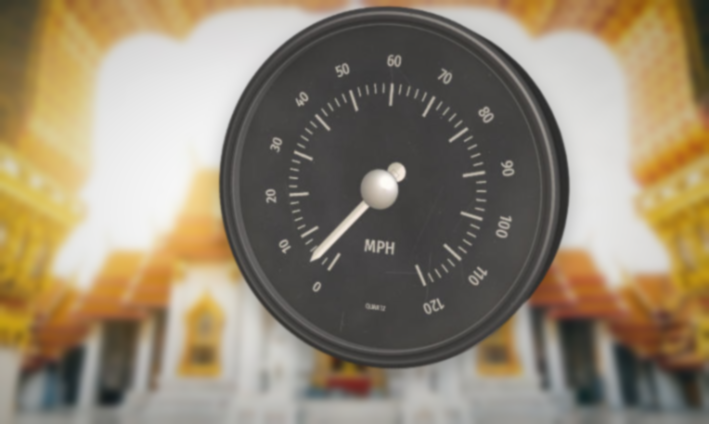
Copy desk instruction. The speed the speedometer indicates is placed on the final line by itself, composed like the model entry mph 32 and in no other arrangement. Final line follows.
mph 4
